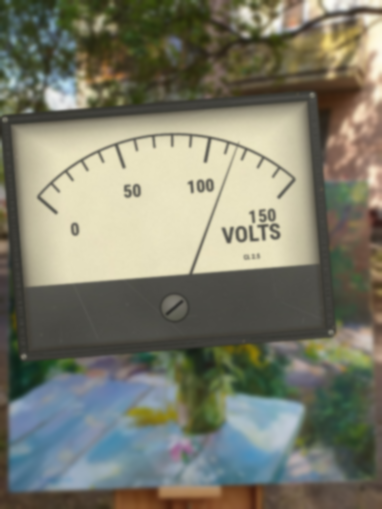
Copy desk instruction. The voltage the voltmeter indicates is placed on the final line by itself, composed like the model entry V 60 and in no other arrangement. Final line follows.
V 115
